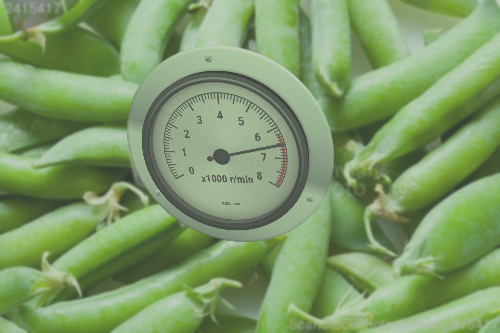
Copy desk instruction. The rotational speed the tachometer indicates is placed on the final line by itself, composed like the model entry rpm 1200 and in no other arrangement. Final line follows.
rpm 6500
